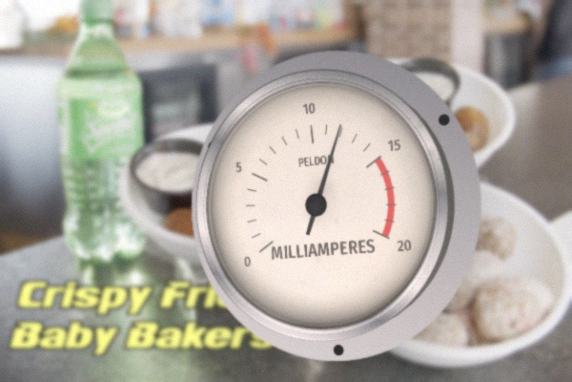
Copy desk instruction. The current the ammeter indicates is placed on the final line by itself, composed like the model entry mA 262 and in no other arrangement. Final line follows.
mA 12
